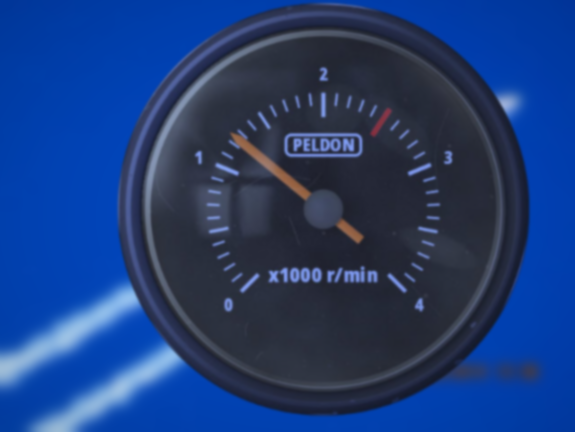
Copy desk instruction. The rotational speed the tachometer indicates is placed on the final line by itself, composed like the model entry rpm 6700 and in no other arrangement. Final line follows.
rpm 1250
